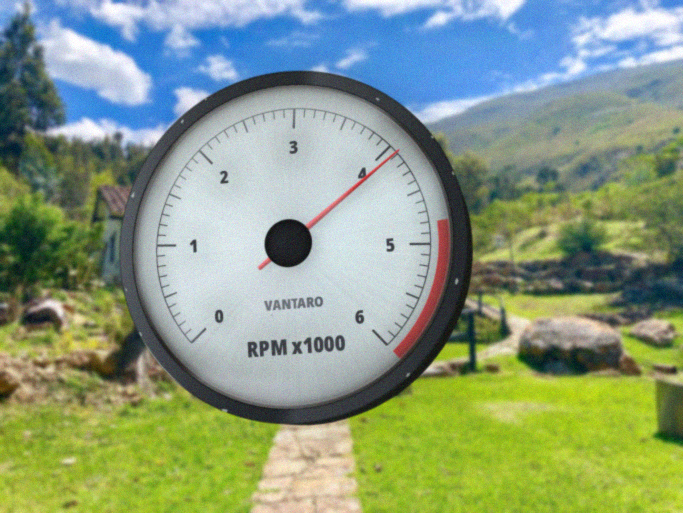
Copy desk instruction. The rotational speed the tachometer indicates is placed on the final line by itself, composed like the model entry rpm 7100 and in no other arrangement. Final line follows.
rpm 4100
